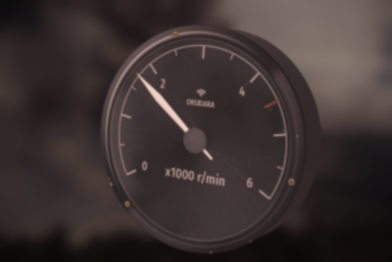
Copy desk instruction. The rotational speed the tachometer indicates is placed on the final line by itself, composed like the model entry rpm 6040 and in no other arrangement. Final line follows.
rpm 1750
